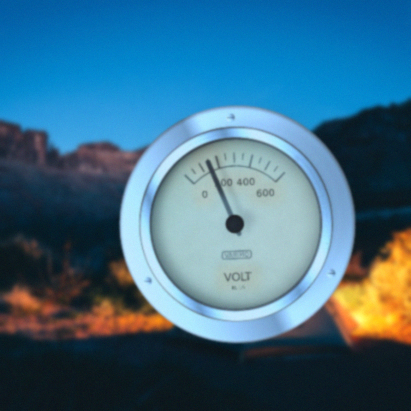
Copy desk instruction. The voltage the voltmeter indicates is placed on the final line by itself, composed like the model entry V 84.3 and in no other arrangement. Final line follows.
V 150
